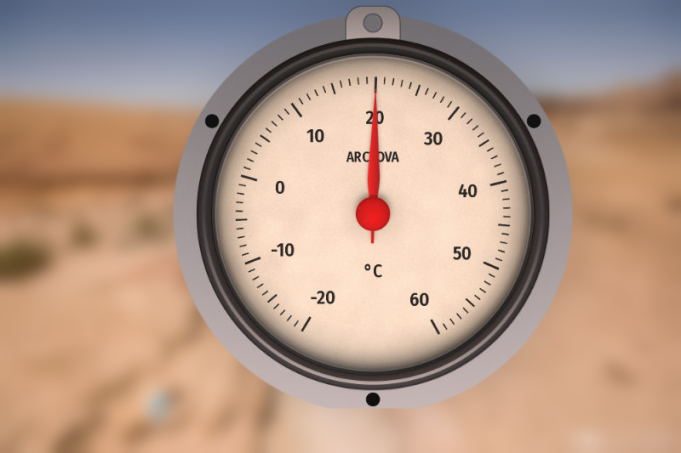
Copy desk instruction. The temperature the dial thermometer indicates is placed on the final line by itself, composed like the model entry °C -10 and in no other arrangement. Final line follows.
°C 20
